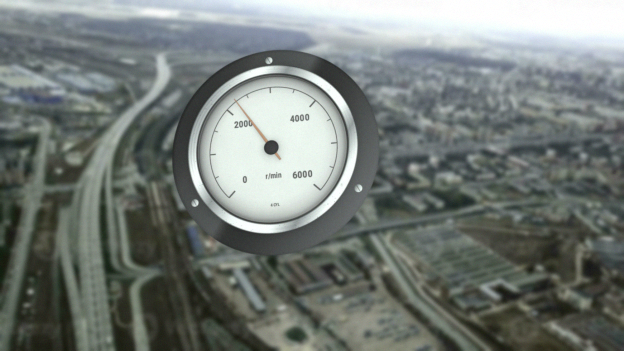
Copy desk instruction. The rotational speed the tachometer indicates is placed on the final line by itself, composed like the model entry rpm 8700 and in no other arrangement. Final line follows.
rpm 2250
